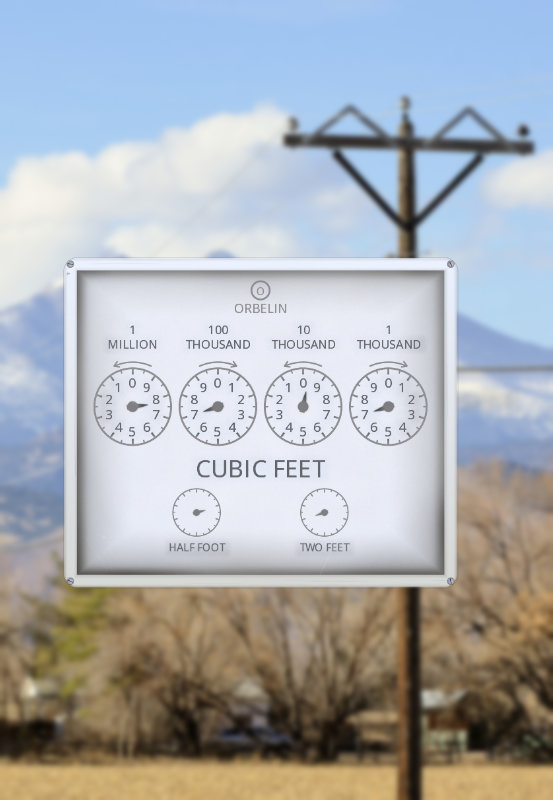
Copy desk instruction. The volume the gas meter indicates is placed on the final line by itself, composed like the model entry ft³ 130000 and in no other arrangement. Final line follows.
ft³ 769700
